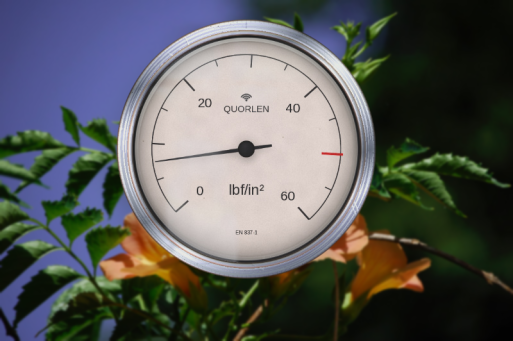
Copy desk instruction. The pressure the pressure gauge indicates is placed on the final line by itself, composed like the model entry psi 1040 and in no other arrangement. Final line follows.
psi 7.5
